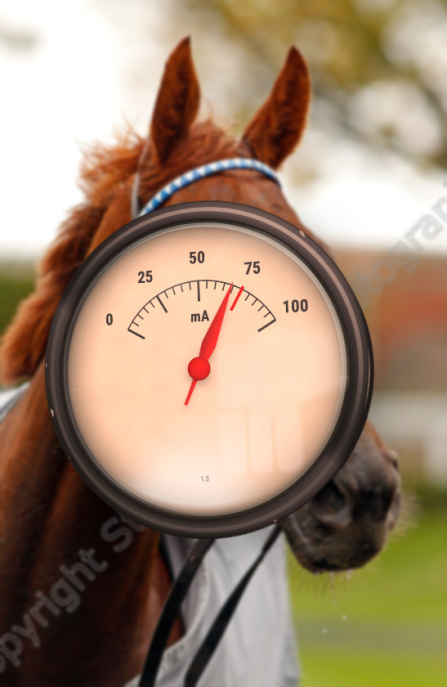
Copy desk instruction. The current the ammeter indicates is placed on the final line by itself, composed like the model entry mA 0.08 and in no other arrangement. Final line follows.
mA 70
